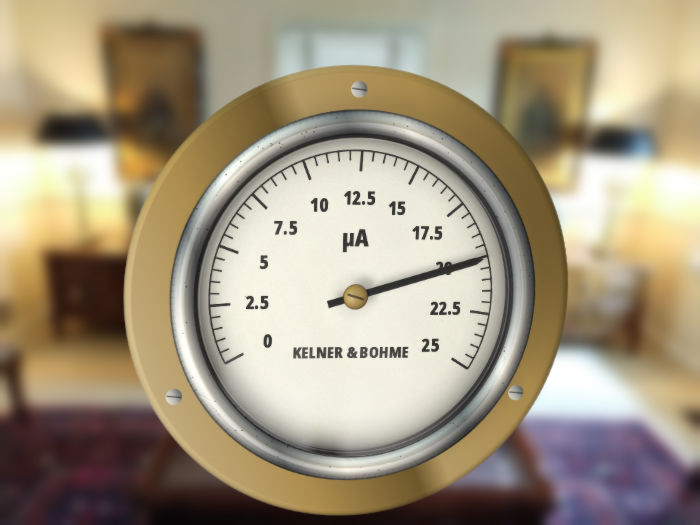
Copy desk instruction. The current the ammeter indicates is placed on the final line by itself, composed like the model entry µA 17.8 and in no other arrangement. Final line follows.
µA 20
